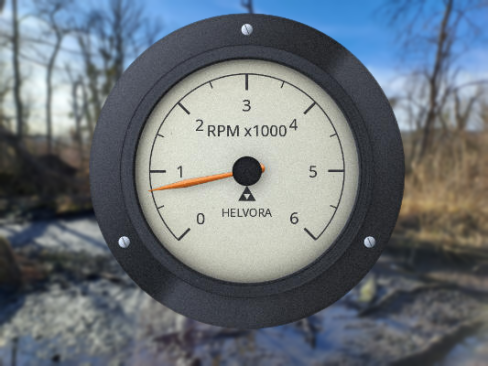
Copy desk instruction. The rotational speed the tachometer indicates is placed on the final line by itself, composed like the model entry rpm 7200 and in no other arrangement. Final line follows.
rpm 750
